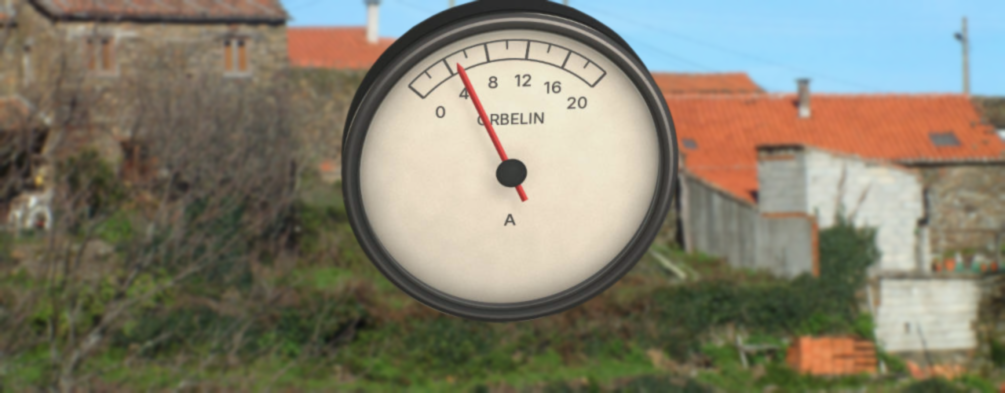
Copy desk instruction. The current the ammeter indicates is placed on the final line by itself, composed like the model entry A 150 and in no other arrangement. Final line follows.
A 5
